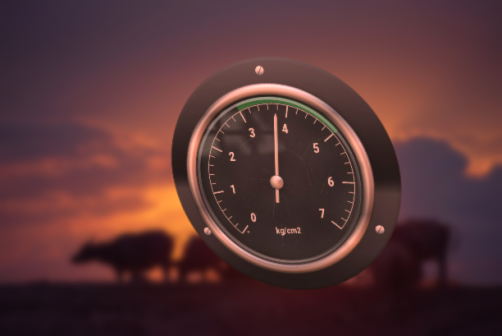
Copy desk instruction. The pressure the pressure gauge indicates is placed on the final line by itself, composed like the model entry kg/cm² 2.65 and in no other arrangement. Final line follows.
kg/cm² 3.8
